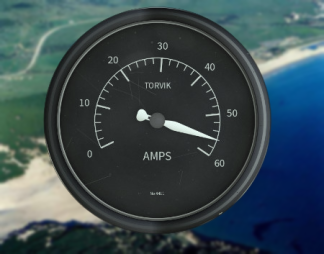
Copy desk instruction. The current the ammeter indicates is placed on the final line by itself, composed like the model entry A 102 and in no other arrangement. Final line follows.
A 56
